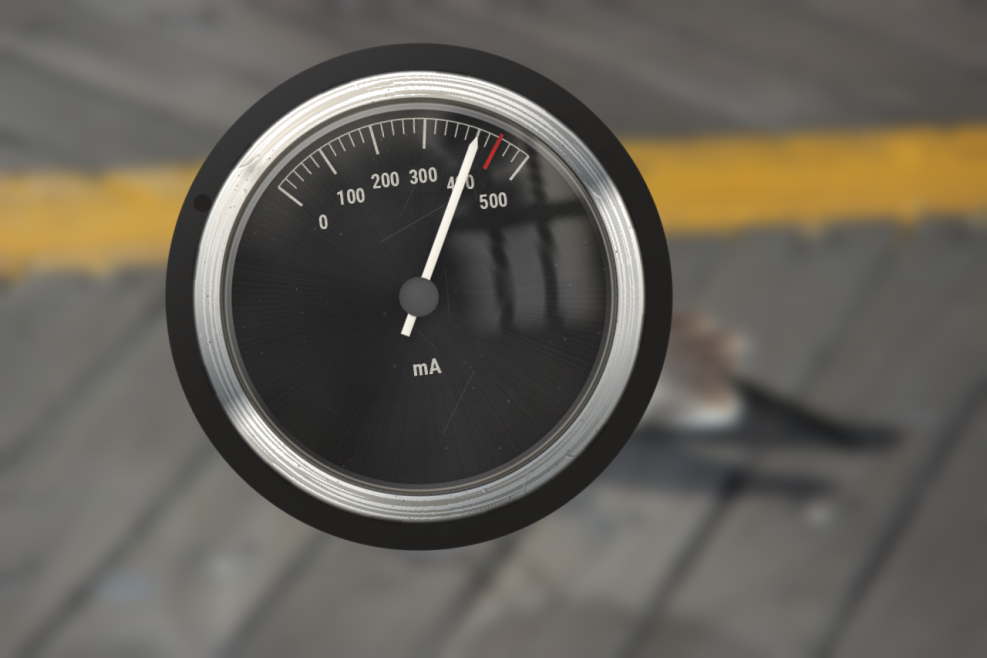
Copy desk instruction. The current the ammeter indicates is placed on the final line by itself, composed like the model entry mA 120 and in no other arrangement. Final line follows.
mA 400
